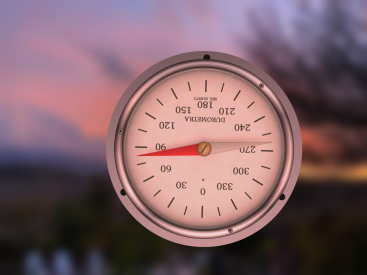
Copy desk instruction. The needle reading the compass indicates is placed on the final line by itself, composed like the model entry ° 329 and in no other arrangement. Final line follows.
° 82.5
